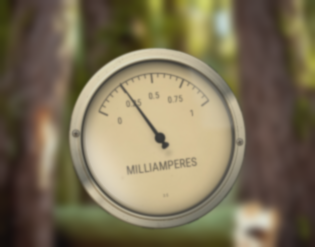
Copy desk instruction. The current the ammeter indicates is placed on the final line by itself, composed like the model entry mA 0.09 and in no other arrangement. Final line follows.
mA 0.25
